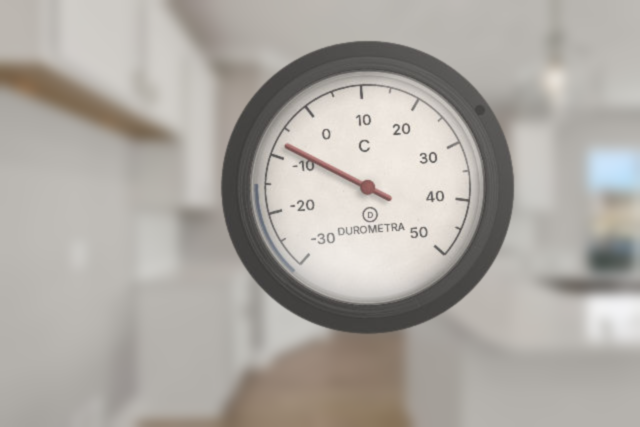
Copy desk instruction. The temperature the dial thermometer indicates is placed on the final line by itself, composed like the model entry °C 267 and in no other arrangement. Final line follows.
°C -7.5
